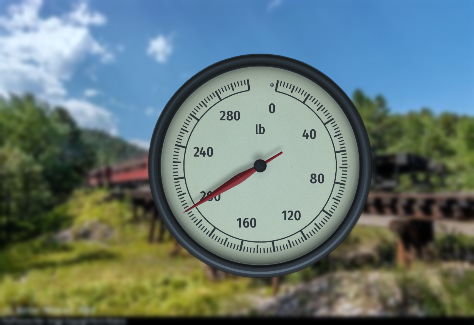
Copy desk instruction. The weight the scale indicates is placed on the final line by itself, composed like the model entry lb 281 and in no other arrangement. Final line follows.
lb 200
